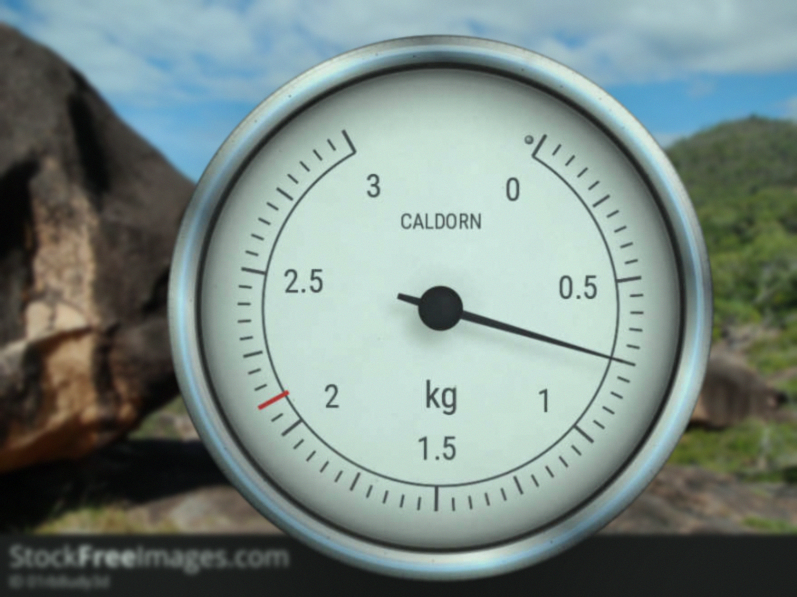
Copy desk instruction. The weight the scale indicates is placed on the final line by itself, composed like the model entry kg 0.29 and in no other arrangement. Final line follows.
kg 0.75
